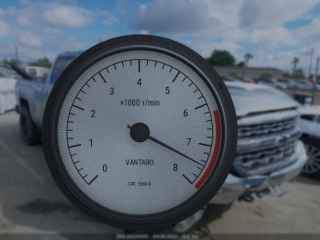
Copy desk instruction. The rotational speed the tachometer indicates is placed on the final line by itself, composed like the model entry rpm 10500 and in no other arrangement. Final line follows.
rpm 7500
